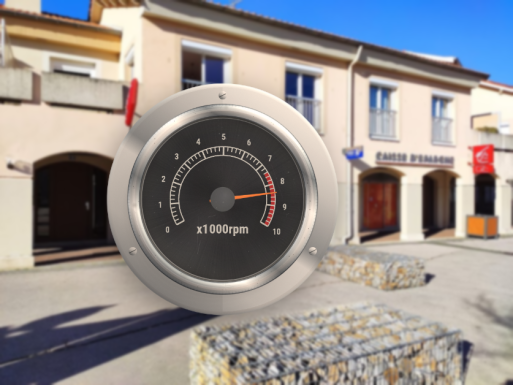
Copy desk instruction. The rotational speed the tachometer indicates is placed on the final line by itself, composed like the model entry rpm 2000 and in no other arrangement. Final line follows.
rpm 8400
